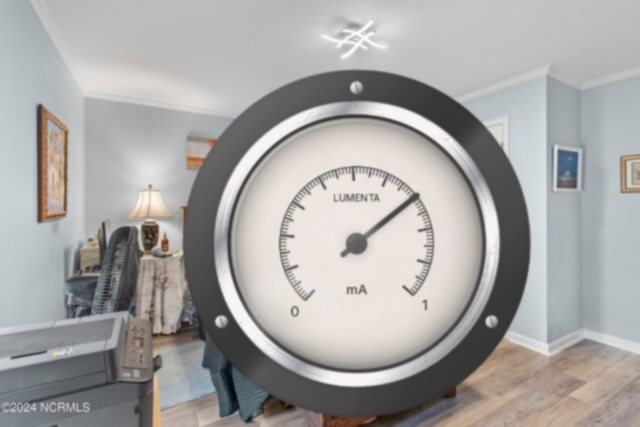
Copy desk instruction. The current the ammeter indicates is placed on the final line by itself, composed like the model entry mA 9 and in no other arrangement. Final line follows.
mA 0.7
